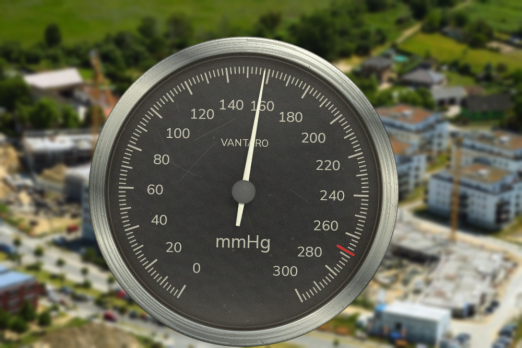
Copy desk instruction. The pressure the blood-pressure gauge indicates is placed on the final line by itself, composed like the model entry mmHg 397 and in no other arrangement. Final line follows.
mmHg 158
